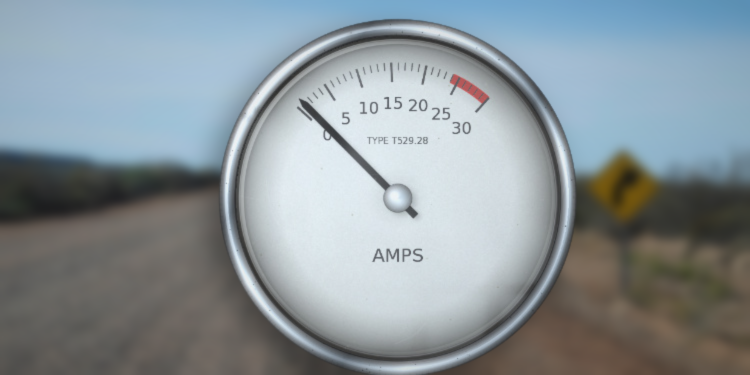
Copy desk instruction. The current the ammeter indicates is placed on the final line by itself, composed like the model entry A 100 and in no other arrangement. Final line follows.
A 1
